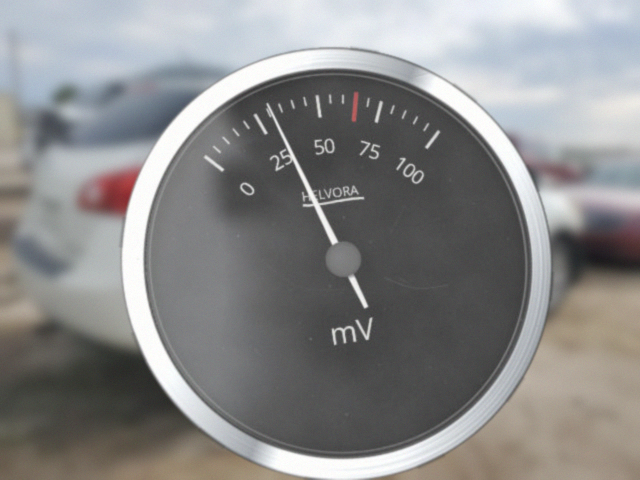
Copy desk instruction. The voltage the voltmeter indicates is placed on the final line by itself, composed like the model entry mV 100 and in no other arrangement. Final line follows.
mV 30
